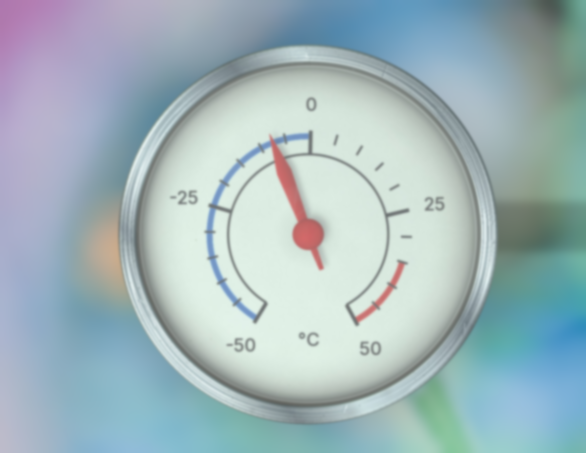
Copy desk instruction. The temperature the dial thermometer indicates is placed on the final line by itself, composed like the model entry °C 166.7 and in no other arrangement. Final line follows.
°C -7.5
